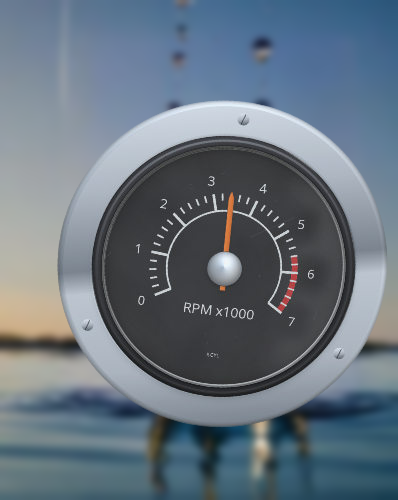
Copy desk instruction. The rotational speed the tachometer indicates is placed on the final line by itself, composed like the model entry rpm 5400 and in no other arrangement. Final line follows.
rpm 3400
